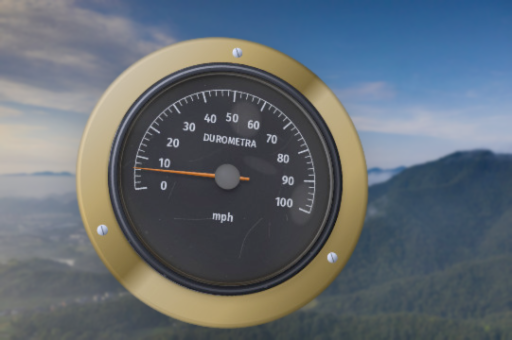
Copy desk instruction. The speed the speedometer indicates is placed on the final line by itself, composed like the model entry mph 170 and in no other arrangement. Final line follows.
mph 6
